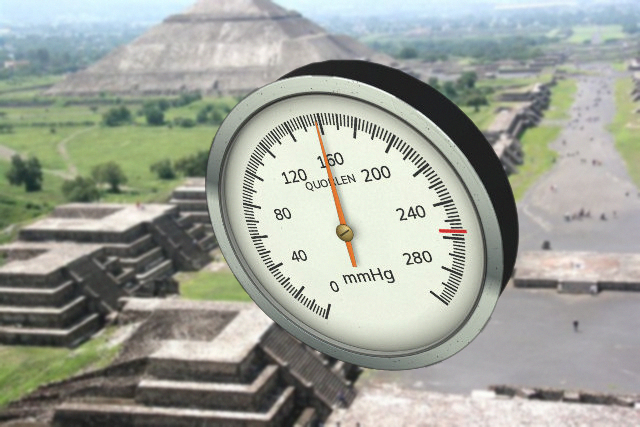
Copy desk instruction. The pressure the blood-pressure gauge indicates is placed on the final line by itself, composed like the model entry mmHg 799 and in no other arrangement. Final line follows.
mmHg 160
